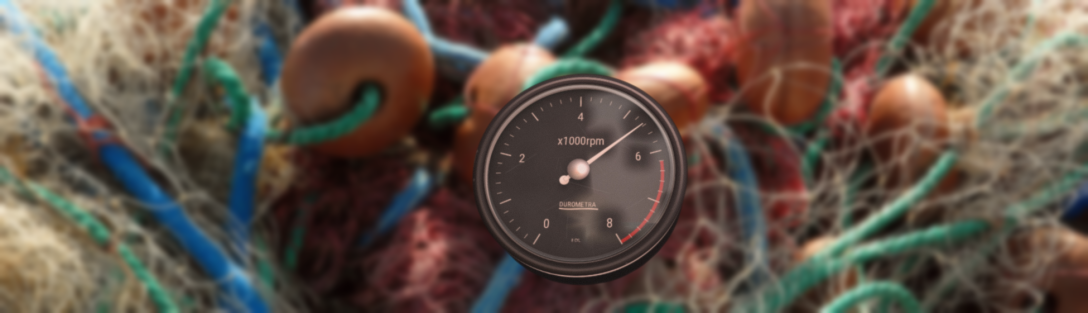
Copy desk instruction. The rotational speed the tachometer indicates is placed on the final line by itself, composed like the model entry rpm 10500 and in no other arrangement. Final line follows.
rpm 5400
